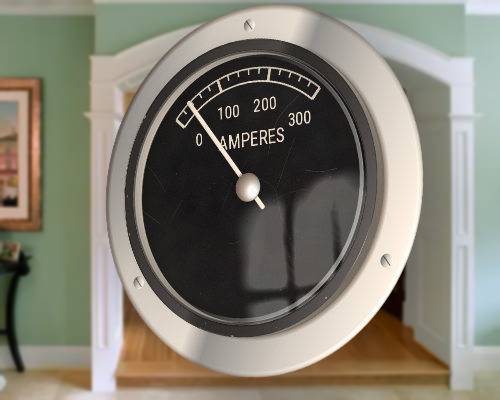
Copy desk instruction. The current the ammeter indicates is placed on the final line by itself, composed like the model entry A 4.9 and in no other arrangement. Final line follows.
A 40
